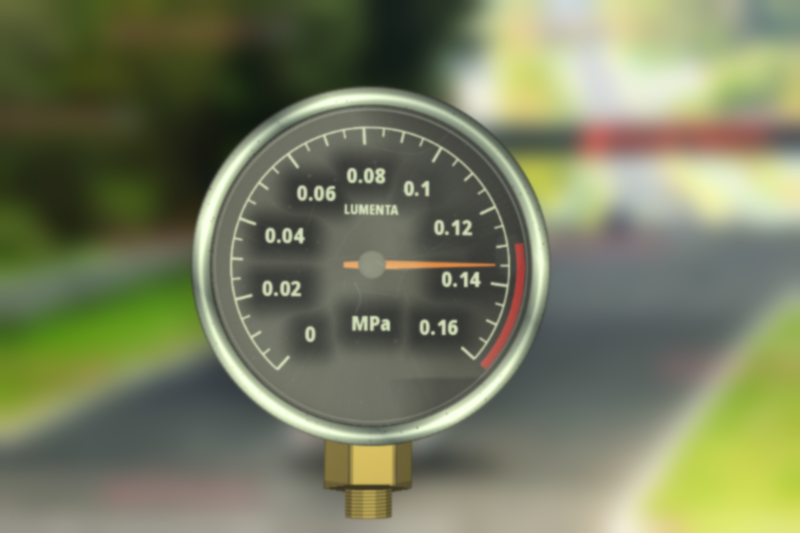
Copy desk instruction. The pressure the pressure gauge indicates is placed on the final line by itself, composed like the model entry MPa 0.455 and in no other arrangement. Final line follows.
MPa 0.135
